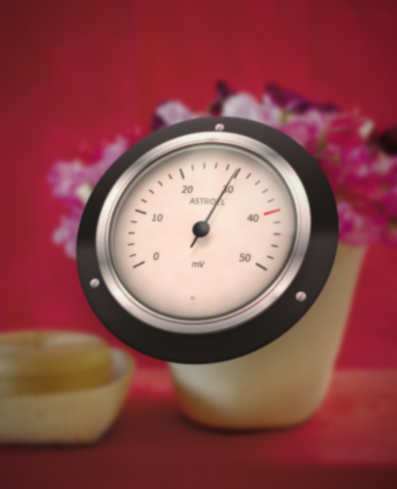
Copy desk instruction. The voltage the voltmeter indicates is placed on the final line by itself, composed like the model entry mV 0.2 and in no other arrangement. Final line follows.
mV 30
